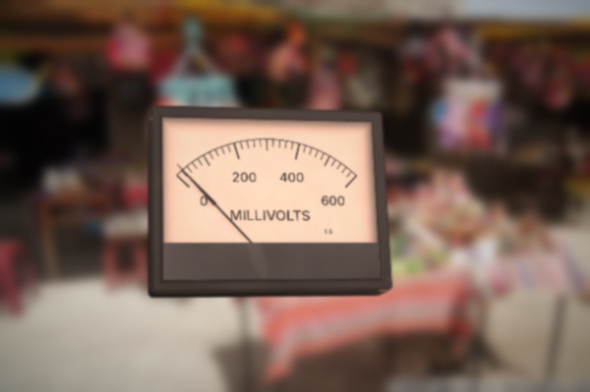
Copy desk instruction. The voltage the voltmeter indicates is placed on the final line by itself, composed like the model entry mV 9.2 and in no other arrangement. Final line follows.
mV 20
